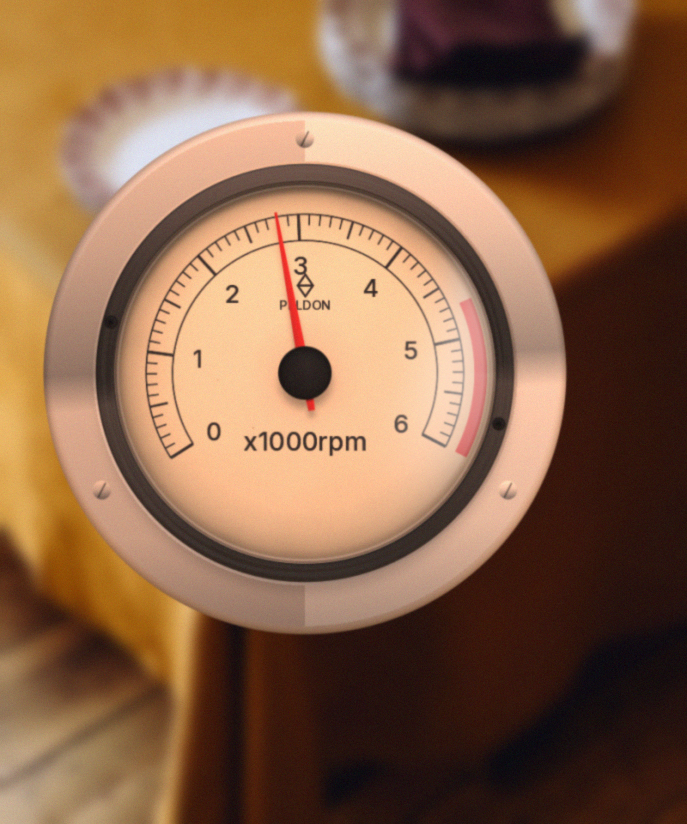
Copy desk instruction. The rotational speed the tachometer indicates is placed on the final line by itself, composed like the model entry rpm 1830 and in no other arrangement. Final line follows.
rpm 2800
